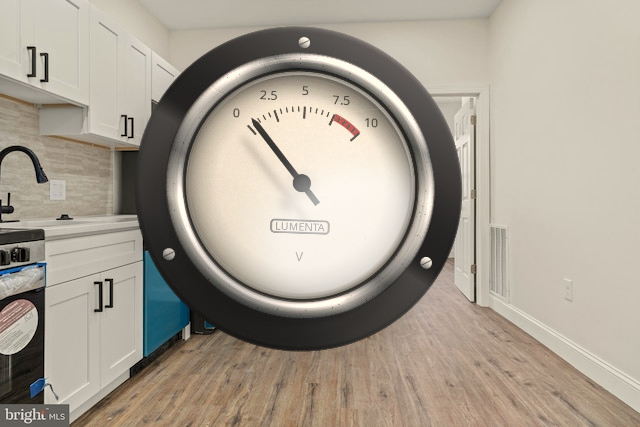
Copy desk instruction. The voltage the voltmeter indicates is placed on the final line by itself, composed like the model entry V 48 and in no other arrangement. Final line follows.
V 0.5
